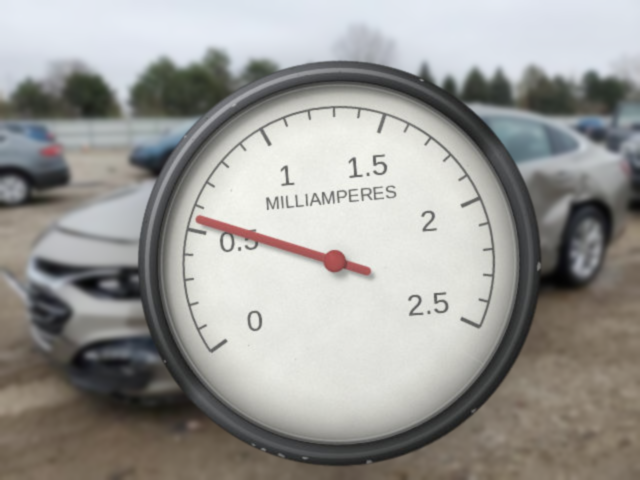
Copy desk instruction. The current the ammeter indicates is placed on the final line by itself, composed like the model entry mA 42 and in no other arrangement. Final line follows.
mA 0.55
